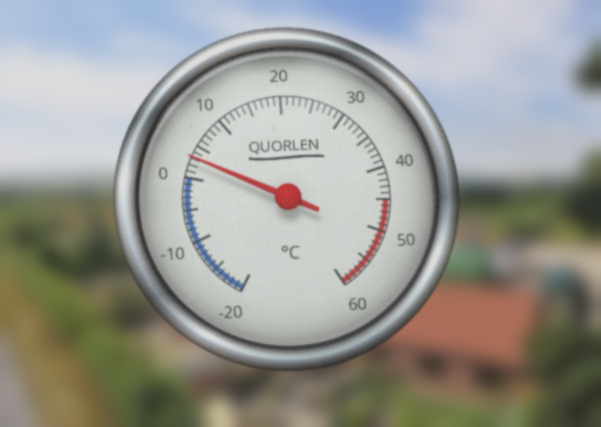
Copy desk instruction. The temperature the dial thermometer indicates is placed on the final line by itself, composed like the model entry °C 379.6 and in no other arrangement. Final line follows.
°C 3
